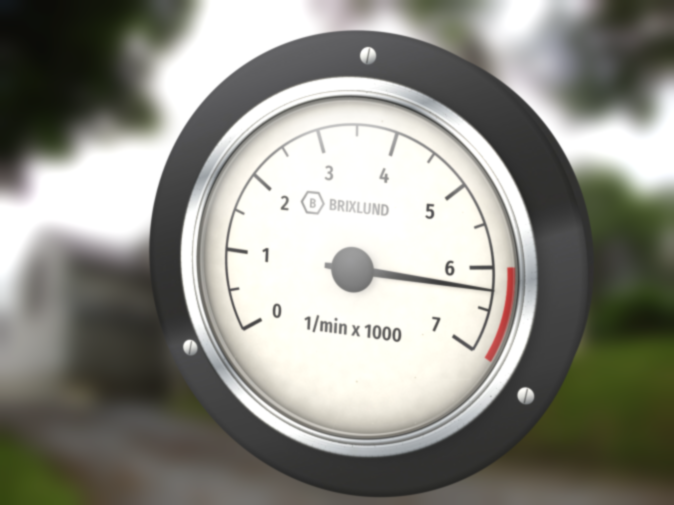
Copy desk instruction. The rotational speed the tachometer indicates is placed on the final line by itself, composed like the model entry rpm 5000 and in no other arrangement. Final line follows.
rpm 6250
